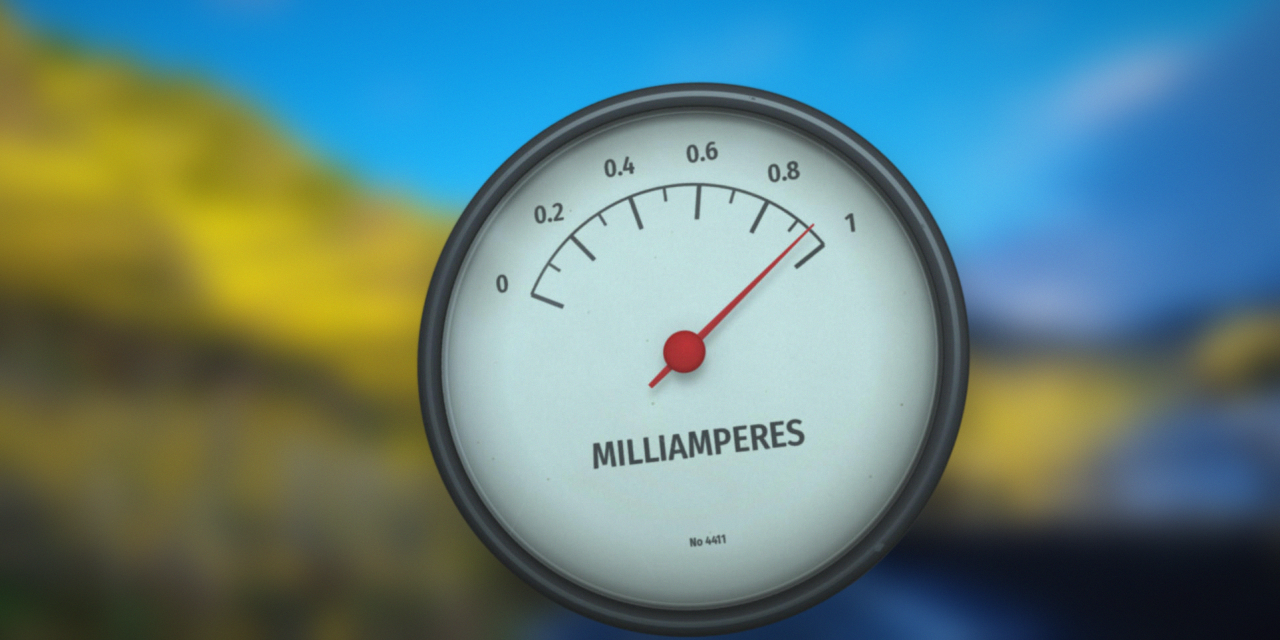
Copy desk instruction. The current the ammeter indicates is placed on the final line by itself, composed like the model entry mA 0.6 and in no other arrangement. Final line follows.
mA 0.95
